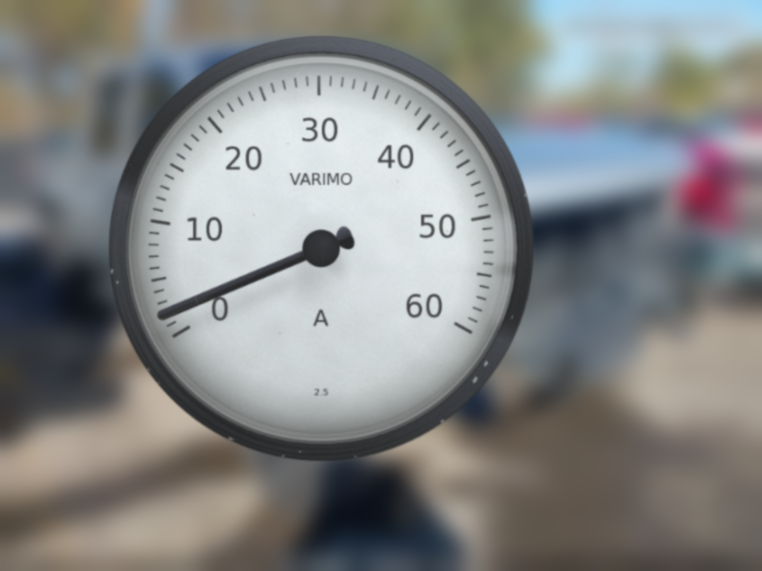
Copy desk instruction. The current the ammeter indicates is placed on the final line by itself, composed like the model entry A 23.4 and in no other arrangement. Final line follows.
A 2
